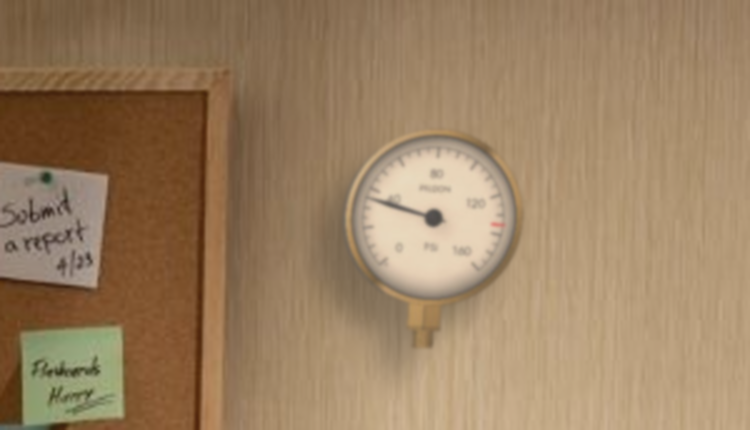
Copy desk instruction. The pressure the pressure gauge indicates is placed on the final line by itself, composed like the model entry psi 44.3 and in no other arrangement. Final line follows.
psi 35
